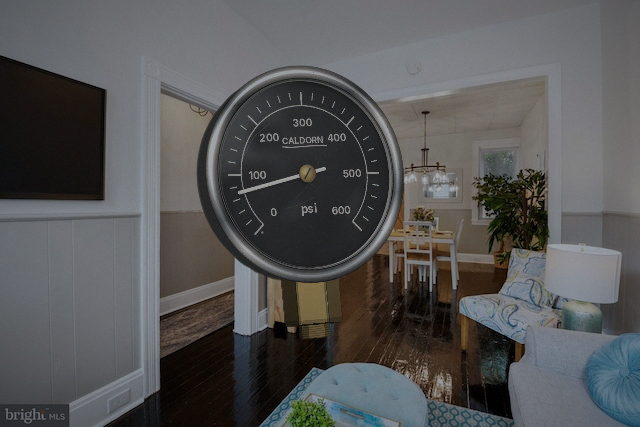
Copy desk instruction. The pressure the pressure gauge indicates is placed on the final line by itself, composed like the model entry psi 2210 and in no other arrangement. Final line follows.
psi 70
